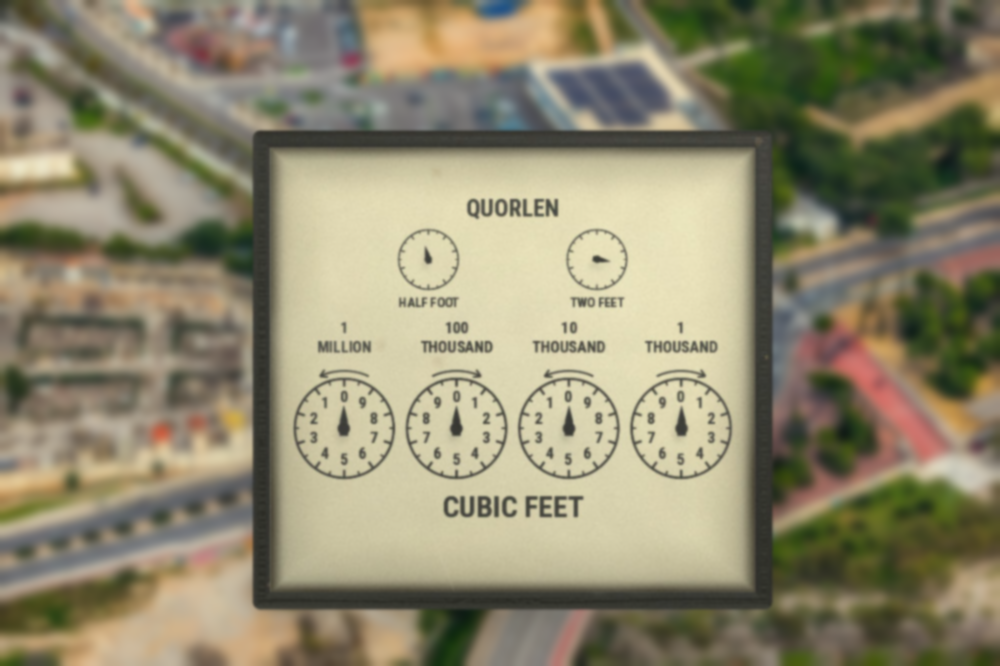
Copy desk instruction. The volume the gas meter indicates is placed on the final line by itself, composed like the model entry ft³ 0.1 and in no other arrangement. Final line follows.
ft³ 0
